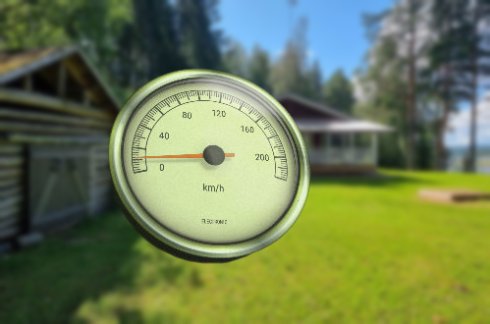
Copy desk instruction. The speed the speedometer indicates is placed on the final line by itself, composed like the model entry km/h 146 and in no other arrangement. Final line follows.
km/h 10
